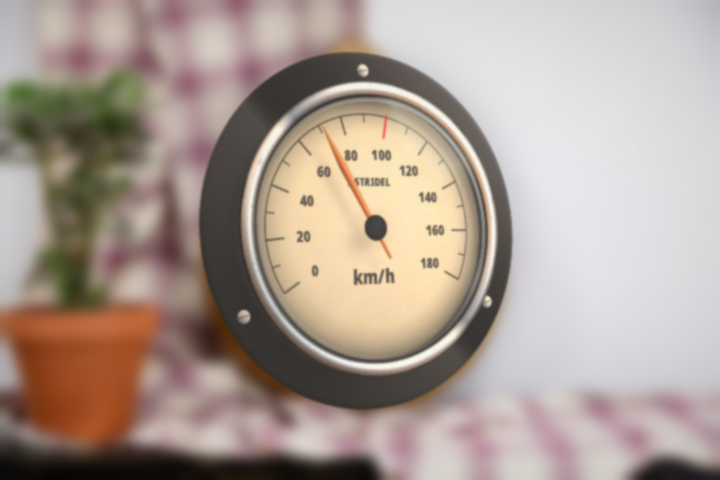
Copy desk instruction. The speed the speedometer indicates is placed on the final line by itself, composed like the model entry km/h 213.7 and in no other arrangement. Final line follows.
km/h 70
